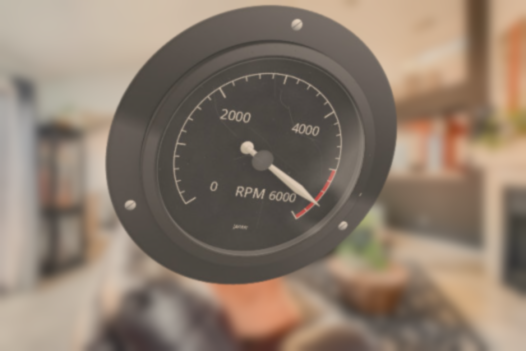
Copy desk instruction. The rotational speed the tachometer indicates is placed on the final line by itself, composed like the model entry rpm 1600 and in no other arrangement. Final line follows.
rpm 5600
